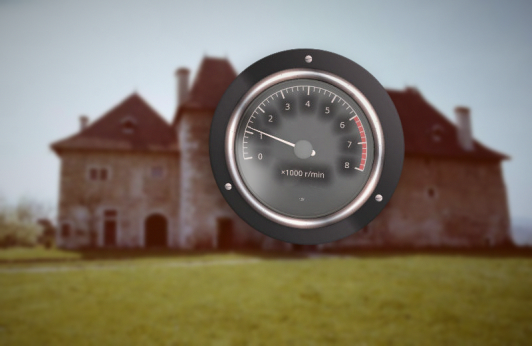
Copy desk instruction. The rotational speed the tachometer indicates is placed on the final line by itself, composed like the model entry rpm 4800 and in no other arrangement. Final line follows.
rpm 1200
